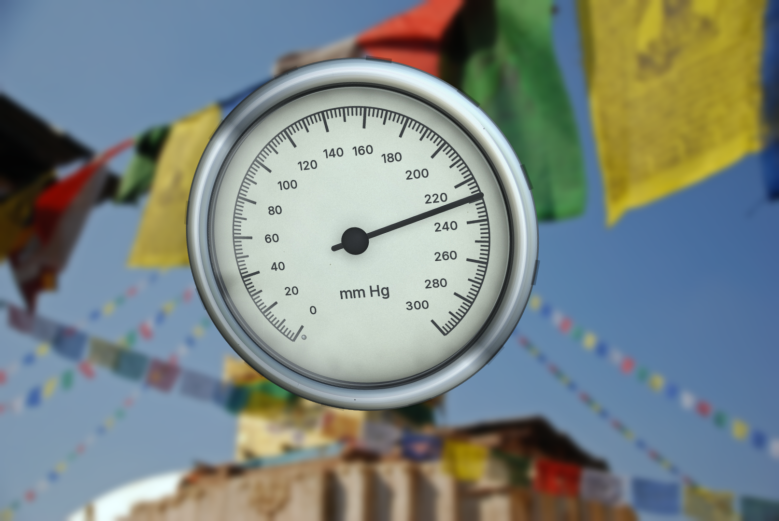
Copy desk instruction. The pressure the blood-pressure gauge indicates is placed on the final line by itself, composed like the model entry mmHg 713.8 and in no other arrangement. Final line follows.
mmHg 228
